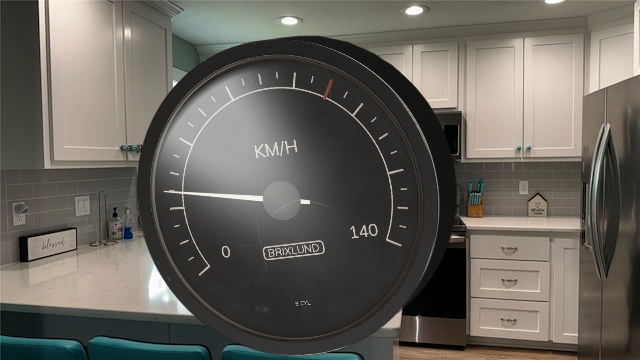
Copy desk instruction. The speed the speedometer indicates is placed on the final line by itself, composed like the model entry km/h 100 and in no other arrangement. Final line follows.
km/h 25
